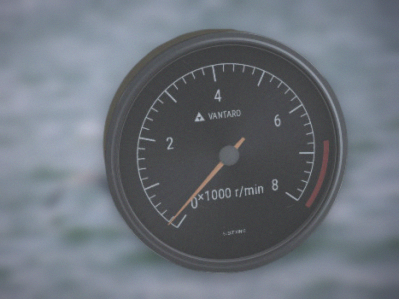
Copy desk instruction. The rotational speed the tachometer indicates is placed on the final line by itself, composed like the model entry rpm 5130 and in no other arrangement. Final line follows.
rpm 200
